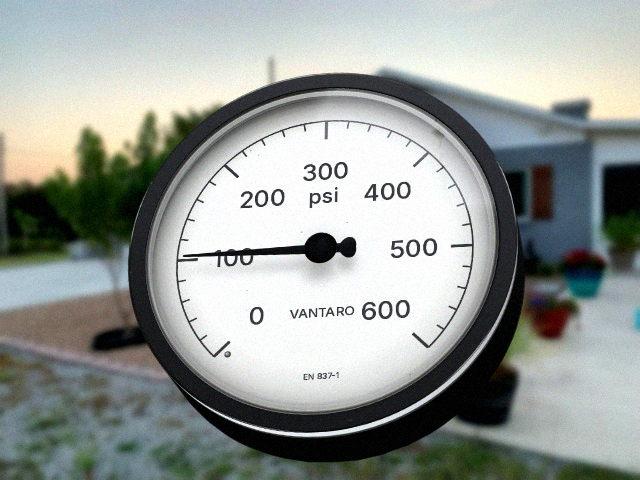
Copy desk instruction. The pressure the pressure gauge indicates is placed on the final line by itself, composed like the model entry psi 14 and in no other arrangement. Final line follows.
psi 100
